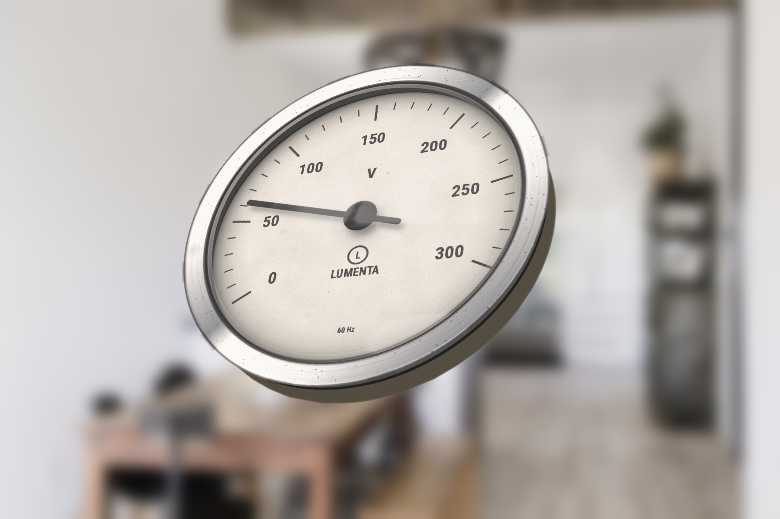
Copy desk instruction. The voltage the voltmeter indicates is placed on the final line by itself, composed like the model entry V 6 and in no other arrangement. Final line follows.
V 60
